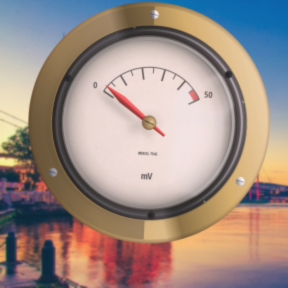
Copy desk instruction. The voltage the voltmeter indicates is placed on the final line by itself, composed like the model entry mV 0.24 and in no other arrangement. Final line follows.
mV 2.5
